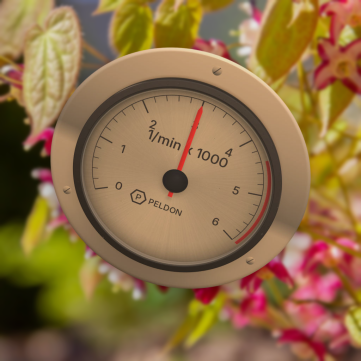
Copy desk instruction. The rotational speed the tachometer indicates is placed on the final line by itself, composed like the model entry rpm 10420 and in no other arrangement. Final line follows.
rpm 3000
